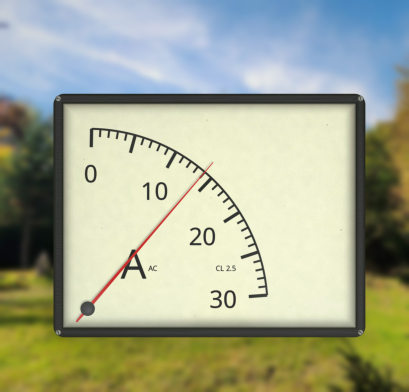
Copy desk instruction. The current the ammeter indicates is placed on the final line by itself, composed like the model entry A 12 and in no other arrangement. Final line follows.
A 14
